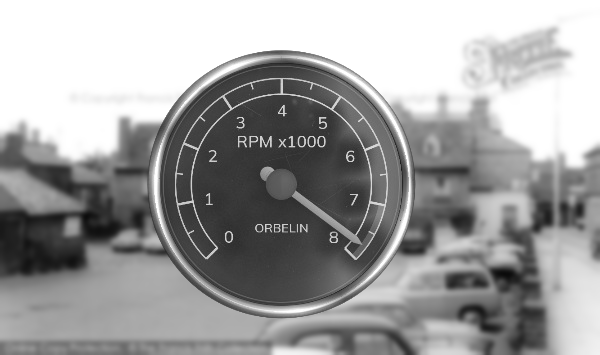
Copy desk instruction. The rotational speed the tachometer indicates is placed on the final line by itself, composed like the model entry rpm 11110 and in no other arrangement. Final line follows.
rpm 7750
